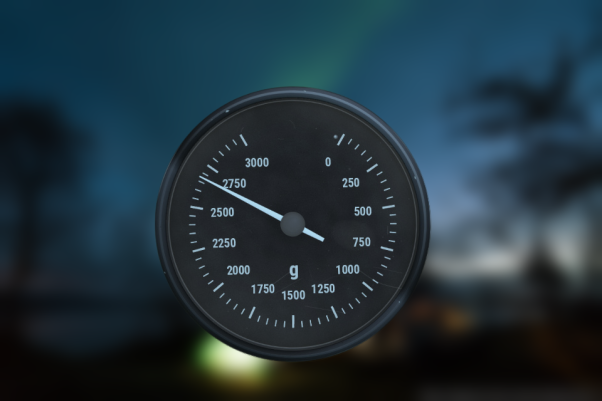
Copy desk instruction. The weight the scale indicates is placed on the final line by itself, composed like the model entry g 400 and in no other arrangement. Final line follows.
g 2675
